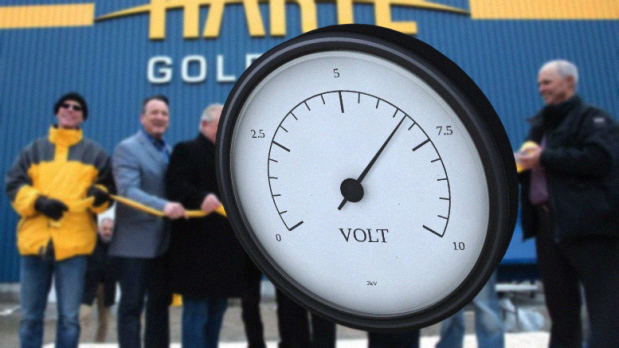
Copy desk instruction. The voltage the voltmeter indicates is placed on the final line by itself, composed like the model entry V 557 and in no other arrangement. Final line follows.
V 6.75
